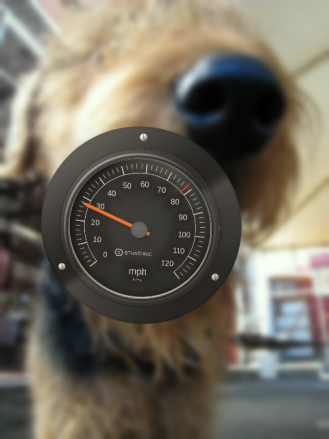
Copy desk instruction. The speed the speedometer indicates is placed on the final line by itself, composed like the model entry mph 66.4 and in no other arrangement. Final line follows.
mph 28
